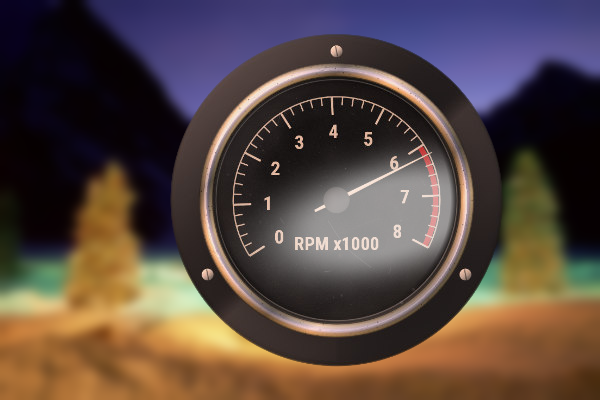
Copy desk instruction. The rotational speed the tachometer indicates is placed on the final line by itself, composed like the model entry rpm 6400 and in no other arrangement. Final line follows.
rpm 6200
